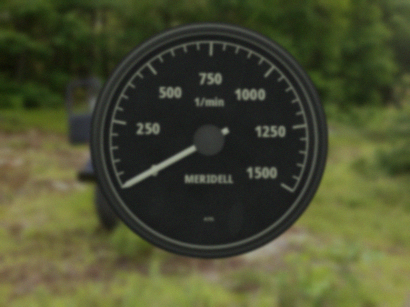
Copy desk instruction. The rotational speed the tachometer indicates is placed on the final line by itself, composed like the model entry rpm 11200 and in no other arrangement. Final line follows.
rpm 0
